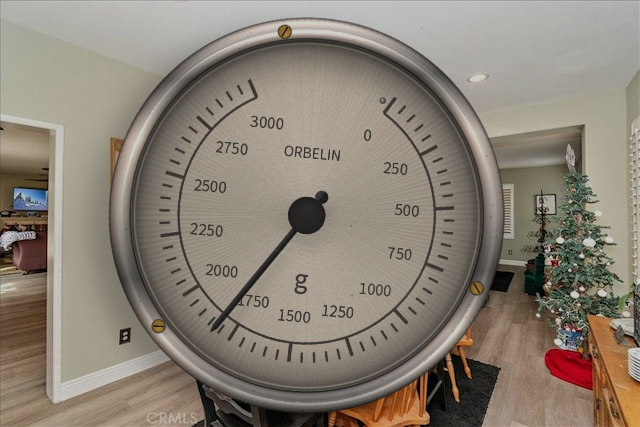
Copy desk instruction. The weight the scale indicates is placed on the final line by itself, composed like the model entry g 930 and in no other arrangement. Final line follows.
g 1825
